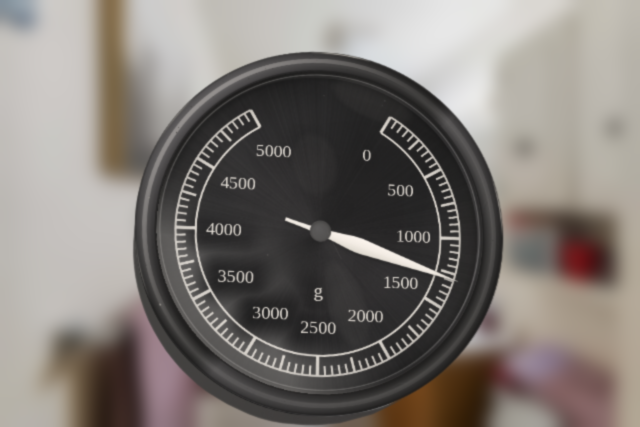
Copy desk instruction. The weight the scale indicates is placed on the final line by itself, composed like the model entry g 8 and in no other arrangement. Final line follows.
g 1300
